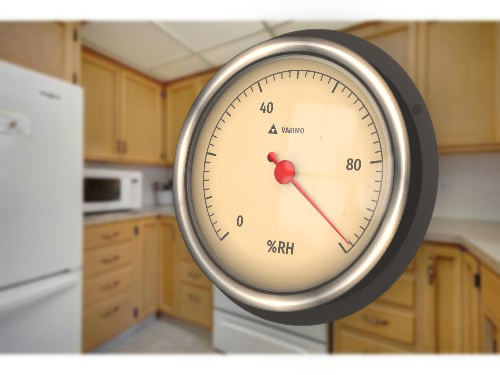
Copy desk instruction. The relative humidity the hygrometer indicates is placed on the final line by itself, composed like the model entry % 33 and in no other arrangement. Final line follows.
% 98
